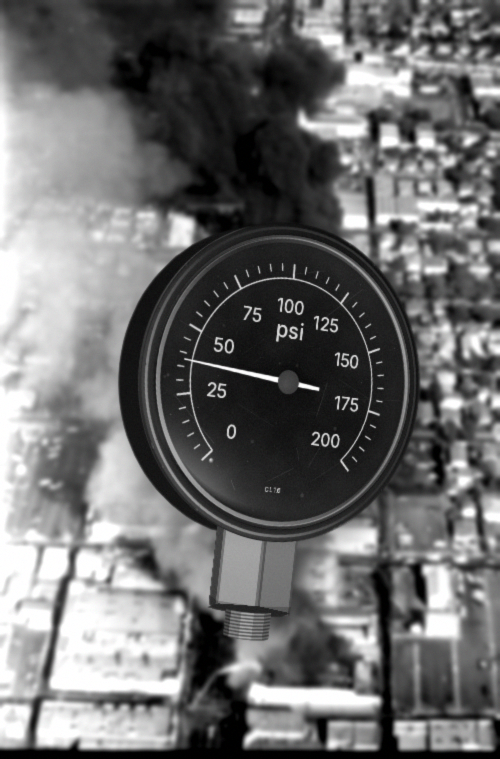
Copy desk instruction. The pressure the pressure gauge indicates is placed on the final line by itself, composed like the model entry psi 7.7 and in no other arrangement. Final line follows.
psi 37.5
